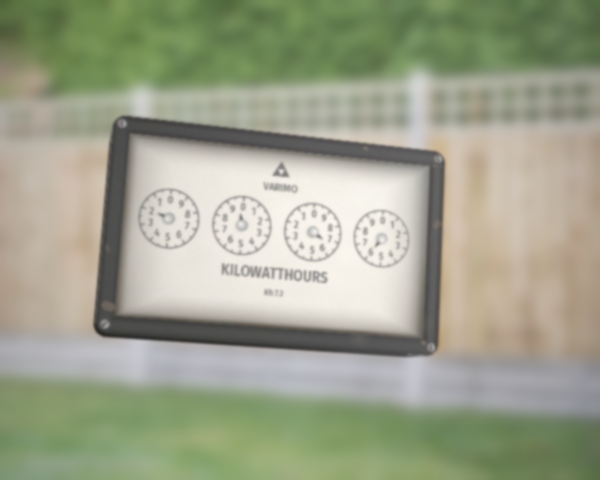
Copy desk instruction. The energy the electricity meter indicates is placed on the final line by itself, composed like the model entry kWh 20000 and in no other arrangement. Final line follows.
kWh 1966
